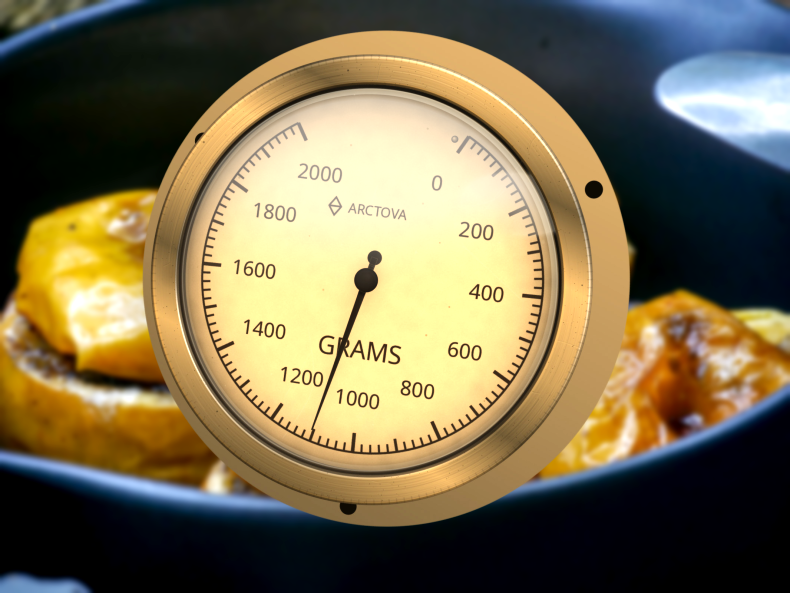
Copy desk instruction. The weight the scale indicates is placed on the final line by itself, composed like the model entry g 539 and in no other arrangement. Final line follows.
g 1100
